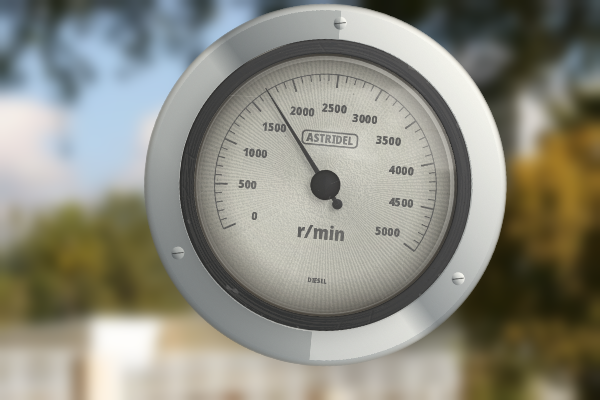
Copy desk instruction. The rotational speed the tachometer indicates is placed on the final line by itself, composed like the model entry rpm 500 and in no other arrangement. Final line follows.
rpm 1700
